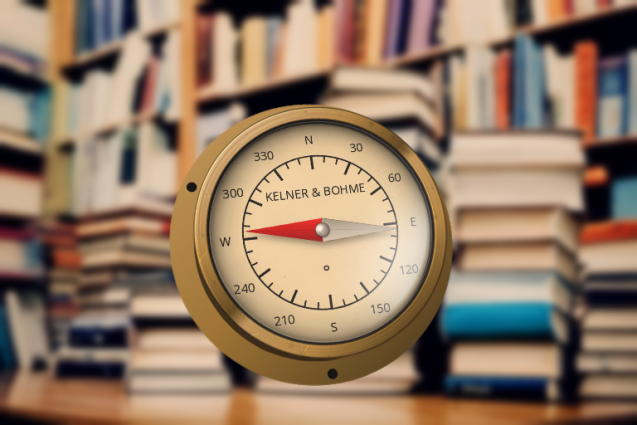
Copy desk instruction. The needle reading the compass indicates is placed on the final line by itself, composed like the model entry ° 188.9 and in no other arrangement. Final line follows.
° 275
